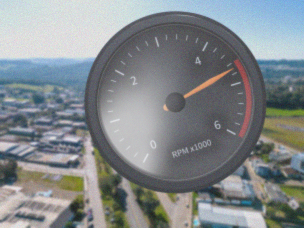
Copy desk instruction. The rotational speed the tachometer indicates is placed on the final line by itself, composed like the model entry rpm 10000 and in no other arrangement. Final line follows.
rpm 4700
